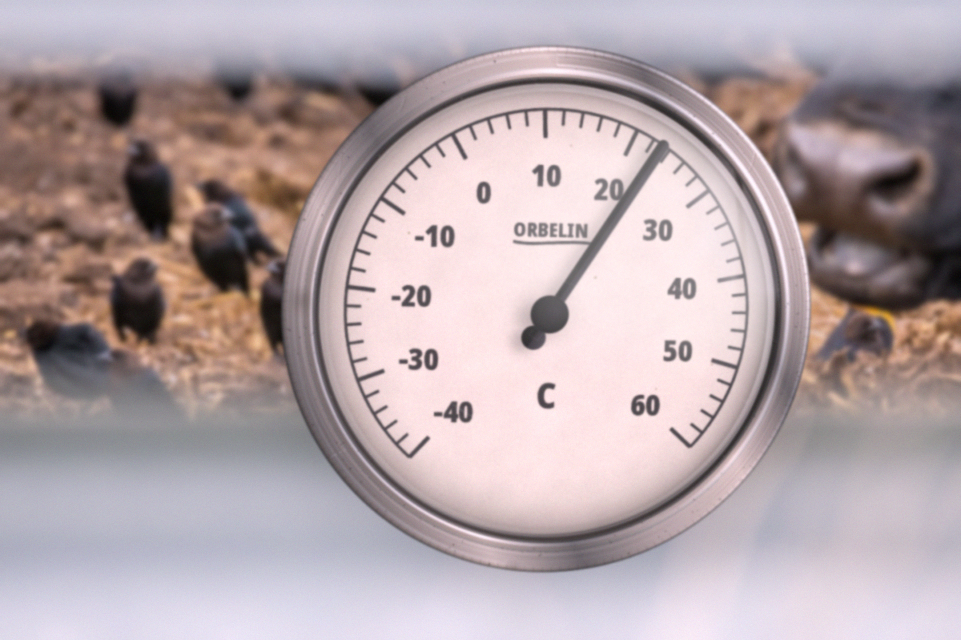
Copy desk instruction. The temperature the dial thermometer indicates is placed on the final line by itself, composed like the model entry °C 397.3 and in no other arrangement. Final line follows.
°C 23
